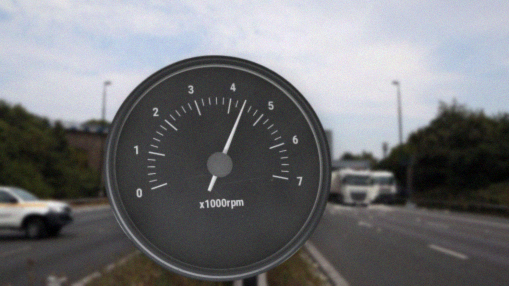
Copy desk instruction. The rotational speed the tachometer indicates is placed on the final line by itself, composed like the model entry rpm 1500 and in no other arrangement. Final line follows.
rpm 4400
